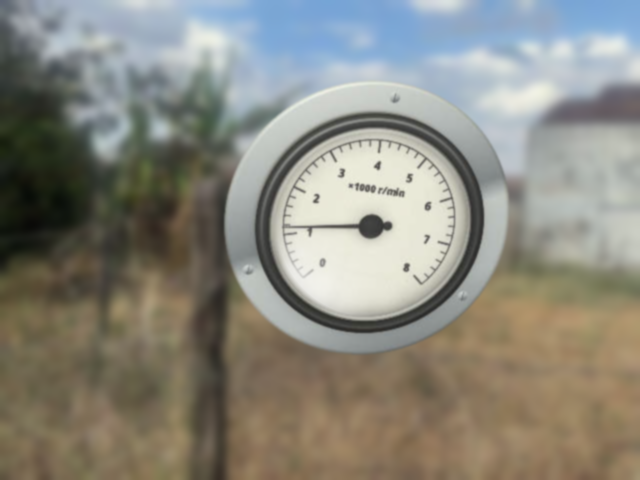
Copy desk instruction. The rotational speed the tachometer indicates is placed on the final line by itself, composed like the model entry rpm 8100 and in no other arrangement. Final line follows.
rpm 1200
